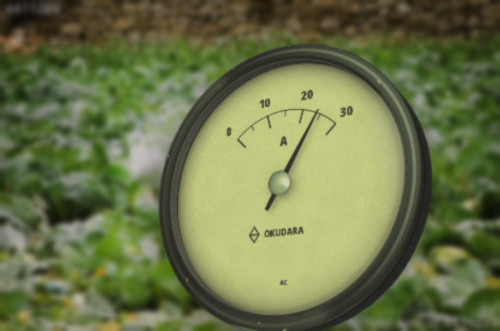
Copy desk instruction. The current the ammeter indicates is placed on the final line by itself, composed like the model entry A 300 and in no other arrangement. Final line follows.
A 25
